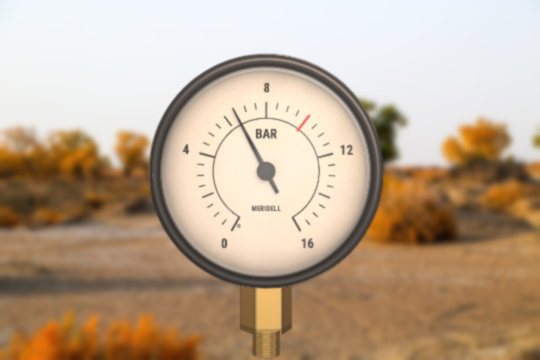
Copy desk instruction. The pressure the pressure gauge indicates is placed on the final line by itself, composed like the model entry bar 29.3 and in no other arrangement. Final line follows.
bar 6.5
